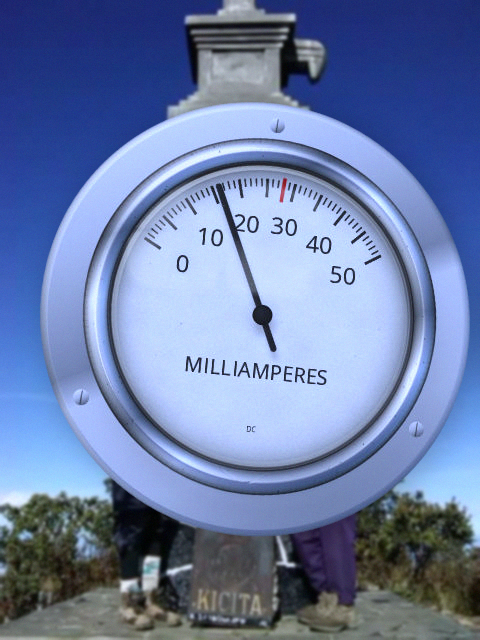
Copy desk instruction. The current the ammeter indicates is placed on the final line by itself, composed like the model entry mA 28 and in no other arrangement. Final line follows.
mA 16
